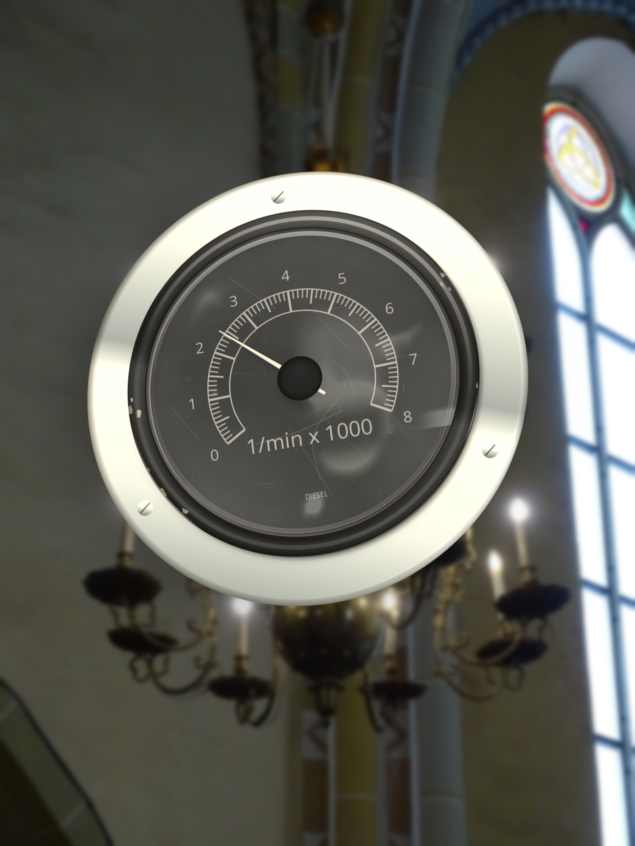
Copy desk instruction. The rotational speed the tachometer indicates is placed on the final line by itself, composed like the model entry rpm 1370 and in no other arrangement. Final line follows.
rpm 2400
